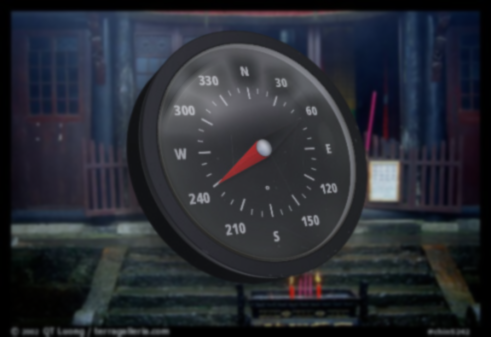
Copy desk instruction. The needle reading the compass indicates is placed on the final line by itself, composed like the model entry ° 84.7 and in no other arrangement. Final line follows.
° 240
